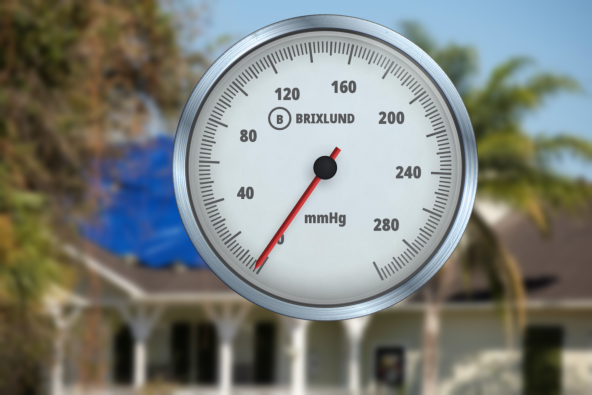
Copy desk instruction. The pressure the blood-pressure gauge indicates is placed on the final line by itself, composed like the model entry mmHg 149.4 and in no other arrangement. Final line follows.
mmHg 2
